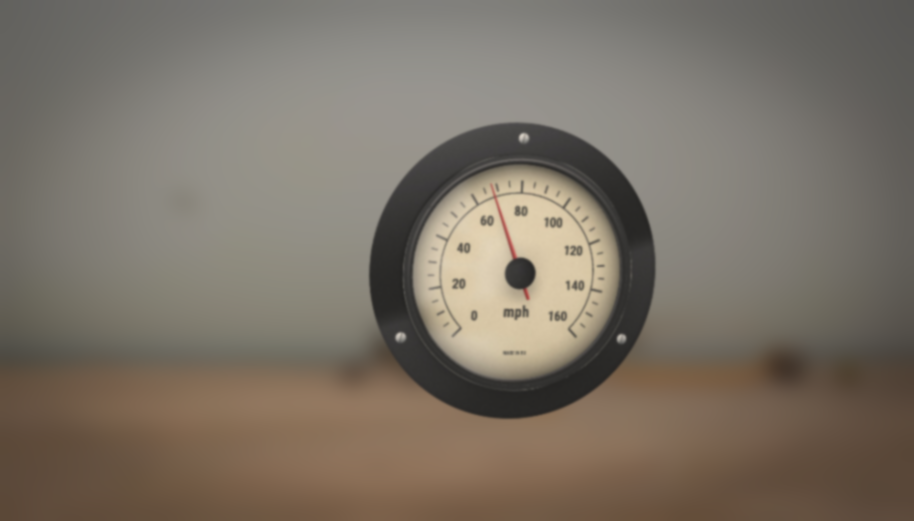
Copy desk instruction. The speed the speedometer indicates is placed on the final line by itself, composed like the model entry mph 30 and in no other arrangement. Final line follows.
mph 67.5
